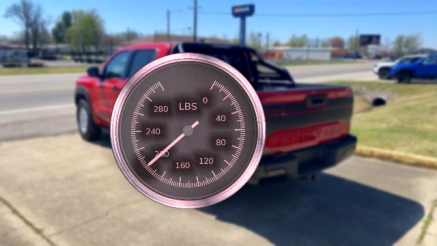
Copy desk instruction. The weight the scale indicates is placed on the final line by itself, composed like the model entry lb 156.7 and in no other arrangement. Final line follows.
lb 200
